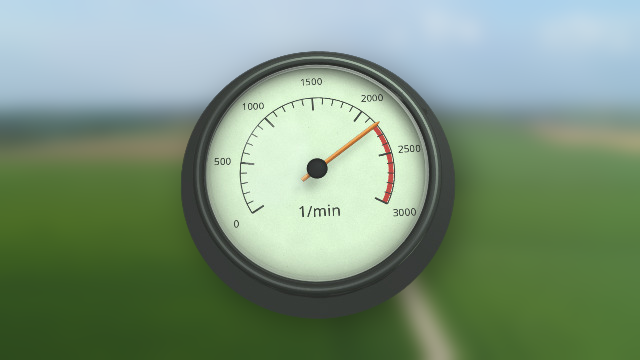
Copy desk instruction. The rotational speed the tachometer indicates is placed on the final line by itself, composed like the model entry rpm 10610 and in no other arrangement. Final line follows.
rpm 2200
